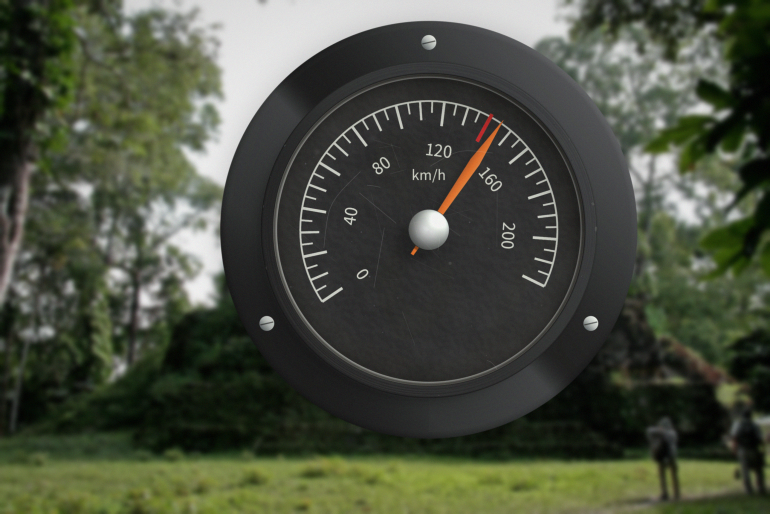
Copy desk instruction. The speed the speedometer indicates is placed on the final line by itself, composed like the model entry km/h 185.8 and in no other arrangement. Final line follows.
km/h 145
